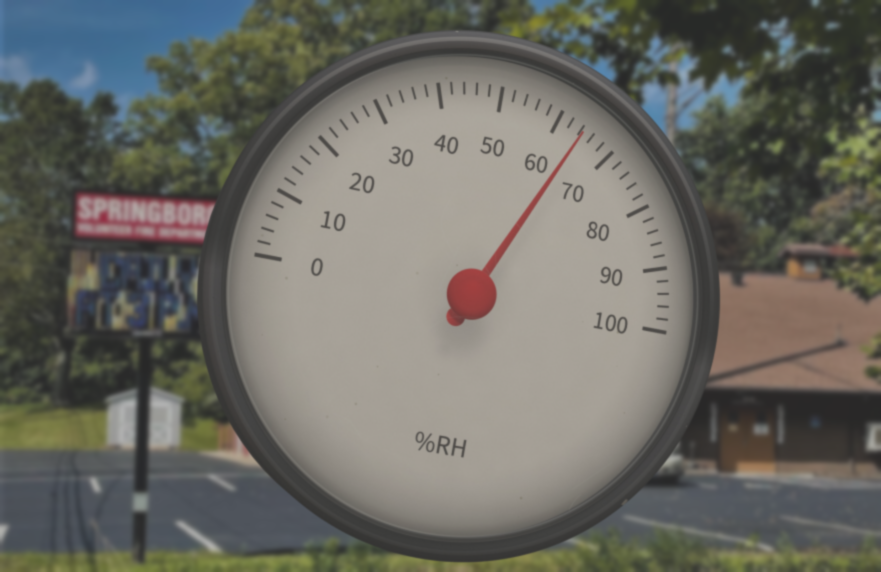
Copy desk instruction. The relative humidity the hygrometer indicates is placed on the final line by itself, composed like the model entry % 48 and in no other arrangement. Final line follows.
% 64
